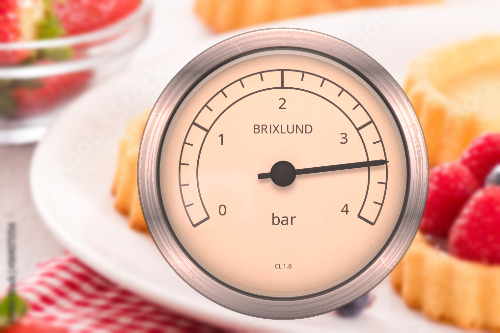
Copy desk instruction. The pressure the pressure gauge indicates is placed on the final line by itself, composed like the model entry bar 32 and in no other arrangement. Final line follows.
bar 3.4
